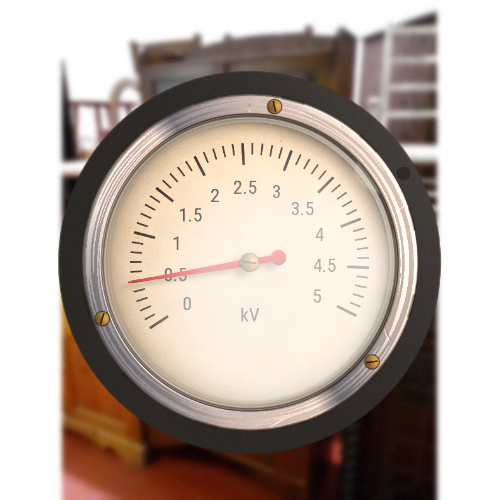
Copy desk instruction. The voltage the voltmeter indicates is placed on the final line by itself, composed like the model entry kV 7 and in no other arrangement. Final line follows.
kV 0.5
